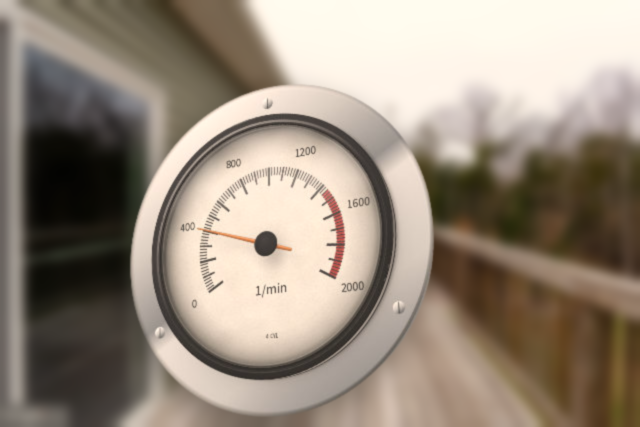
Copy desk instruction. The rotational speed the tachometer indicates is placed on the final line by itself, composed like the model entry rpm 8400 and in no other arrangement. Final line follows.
rpm 400
